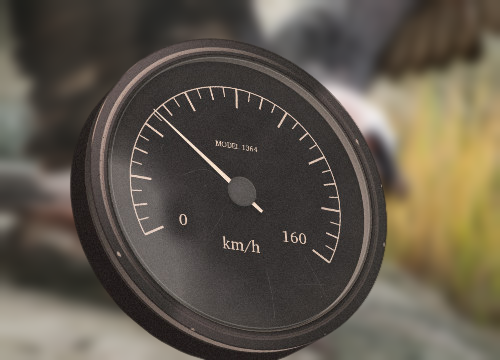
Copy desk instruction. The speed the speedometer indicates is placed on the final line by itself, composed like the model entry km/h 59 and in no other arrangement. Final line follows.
km/h 45
